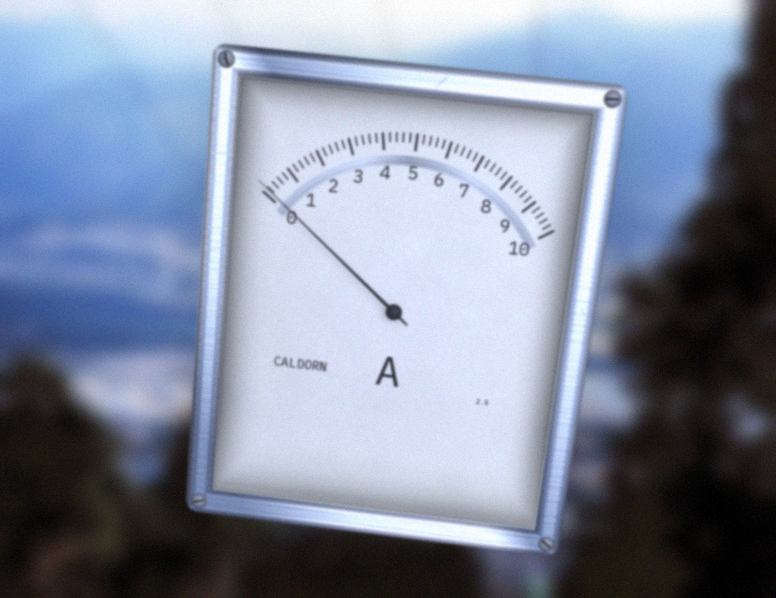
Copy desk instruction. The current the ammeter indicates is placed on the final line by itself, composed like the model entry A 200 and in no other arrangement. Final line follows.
A 0.2
